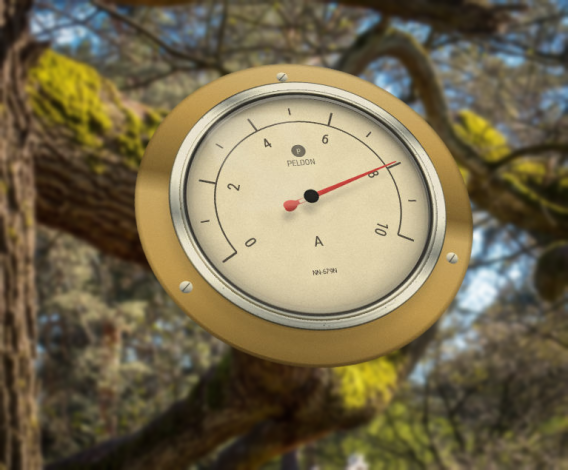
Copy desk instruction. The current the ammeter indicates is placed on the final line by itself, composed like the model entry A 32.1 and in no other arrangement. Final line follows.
A 8
